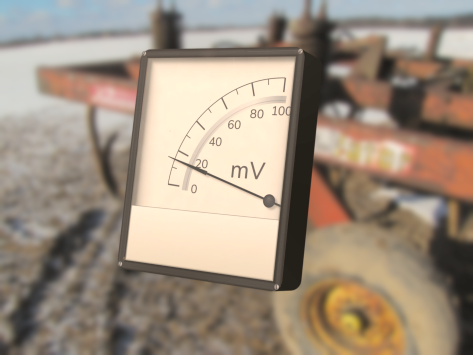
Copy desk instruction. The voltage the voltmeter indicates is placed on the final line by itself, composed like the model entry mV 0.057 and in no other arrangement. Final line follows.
mV 15
